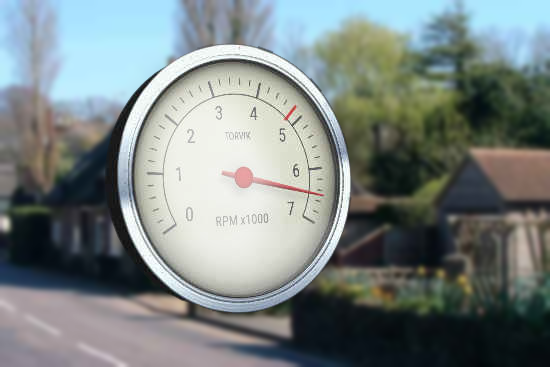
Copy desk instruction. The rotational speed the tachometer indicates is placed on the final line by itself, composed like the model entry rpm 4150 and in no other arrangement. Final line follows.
rpm 6500
